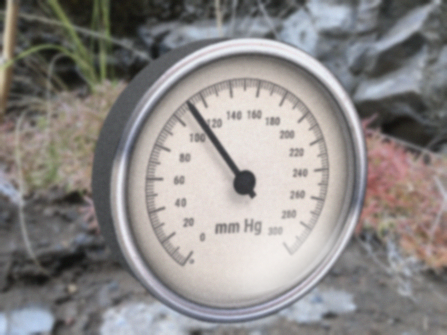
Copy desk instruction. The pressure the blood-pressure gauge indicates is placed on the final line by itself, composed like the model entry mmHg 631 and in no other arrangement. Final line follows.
mmHg 110
